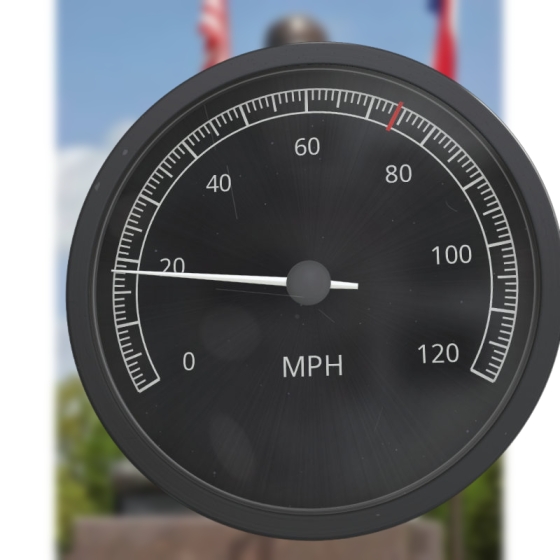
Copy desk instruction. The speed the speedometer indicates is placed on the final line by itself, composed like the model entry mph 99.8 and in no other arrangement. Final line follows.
mph 18
